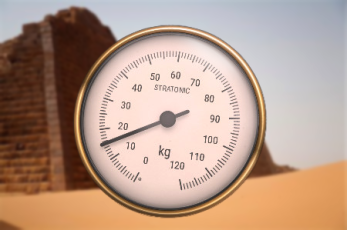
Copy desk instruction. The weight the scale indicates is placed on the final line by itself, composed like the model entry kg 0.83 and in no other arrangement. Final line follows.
kg 15
